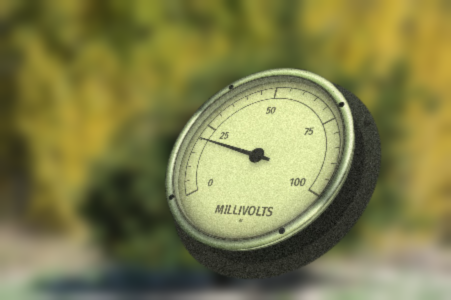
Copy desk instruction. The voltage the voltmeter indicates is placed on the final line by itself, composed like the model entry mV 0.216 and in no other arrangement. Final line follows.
mV 20
